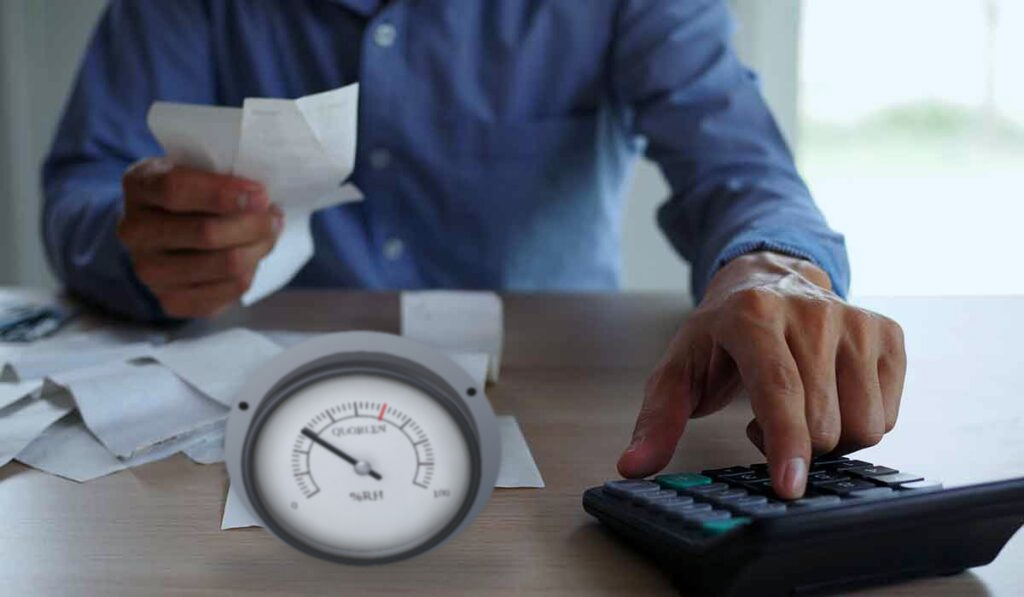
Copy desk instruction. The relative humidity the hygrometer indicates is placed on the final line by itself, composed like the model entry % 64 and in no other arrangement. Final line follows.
% 30
